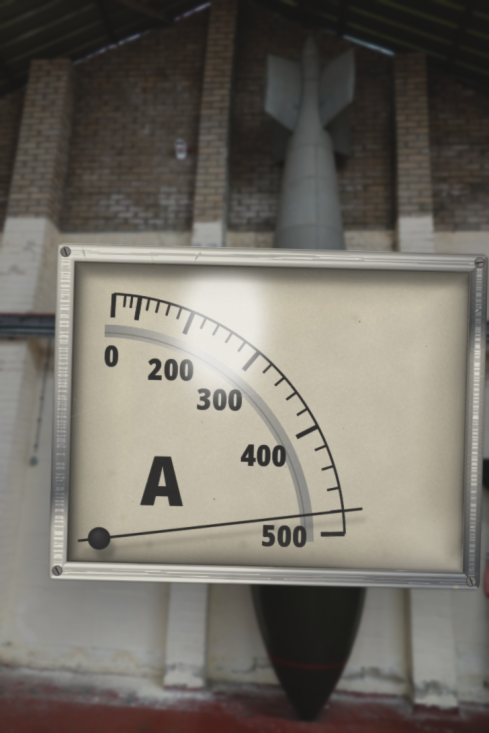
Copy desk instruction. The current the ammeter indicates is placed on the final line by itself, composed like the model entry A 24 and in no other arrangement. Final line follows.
A 480
